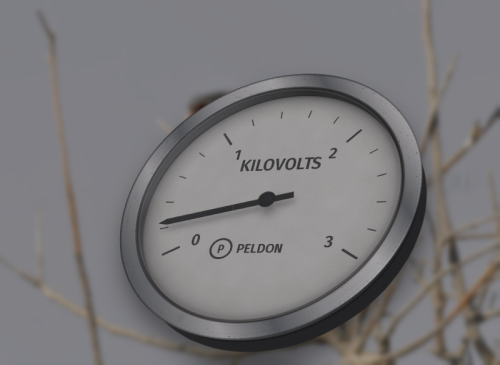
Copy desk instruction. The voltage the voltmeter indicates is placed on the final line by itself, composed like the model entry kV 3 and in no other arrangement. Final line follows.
kV 0.2
